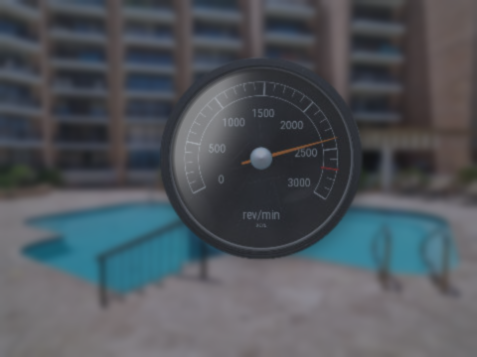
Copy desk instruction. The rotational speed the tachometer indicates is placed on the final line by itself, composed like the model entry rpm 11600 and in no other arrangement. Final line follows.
rpm 2400
